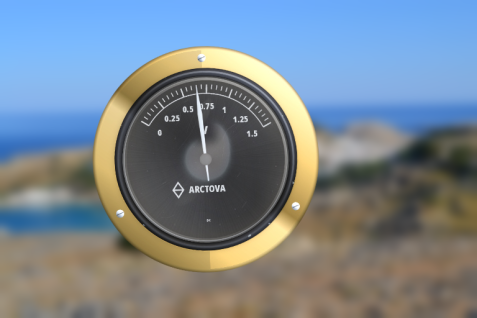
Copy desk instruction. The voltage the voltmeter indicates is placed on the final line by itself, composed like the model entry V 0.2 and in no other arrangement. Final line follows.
V 0.65
